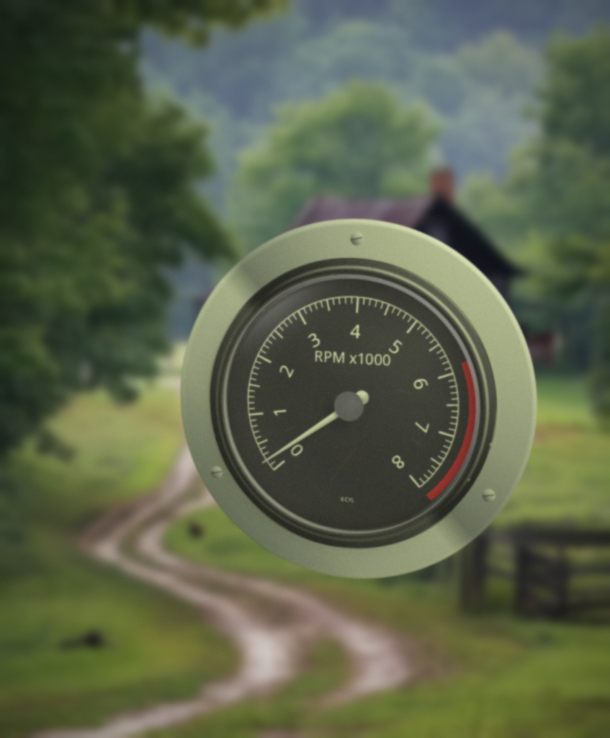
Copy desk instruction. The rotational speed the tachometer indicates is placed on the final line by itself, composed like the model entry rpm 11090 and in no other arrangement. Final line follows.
rpm 200
